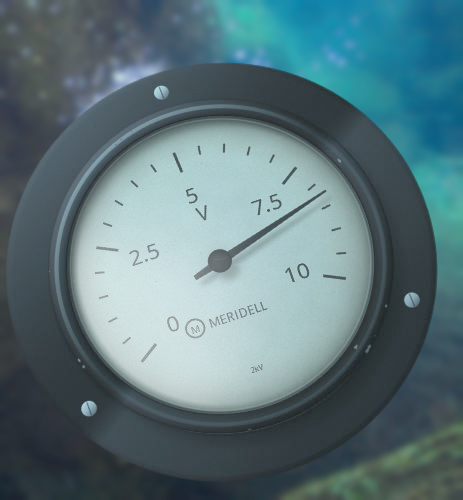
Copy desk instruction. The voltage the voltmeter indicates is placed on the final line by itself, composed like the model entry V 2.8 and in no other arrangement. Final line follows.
V 8.25
